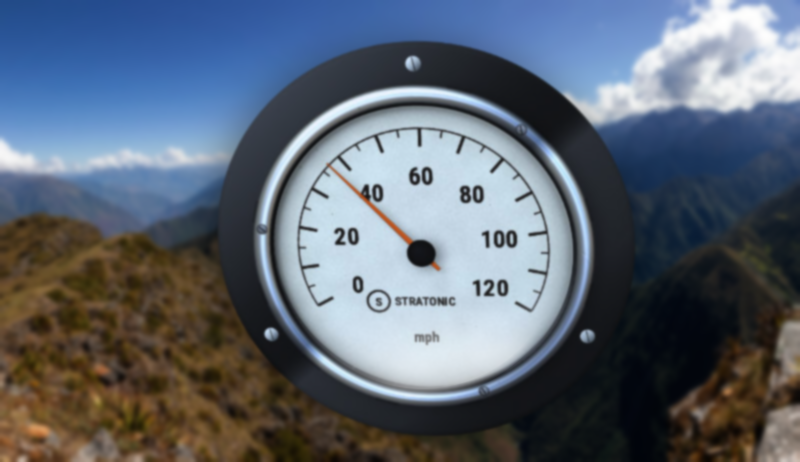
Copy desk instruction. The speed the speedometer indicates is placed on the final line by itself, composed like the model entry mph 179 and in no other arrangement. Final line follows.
mph 37.5
